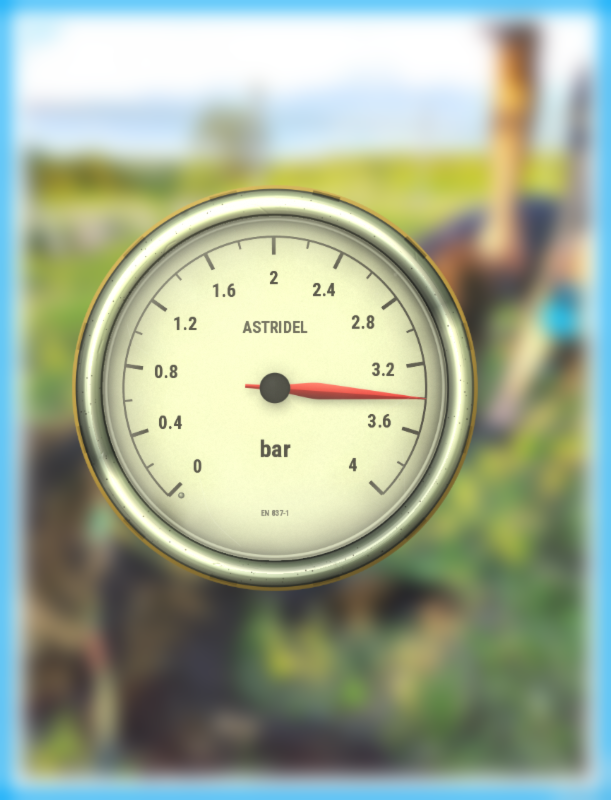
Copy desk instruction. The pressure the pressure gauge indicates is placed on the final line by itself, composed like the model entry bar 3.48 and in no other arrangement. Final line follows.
bar 3.4
